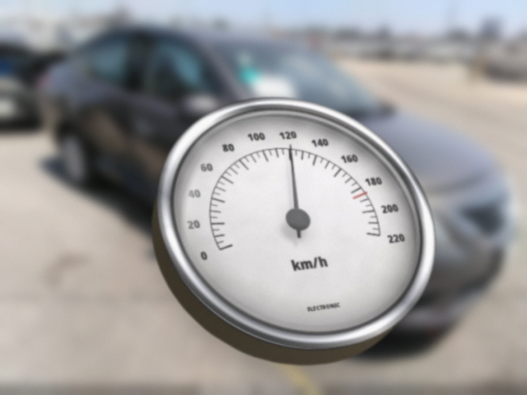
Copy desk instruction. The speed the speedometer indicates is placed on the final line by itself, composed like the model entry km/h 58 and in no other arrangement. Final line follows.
km/h 120
